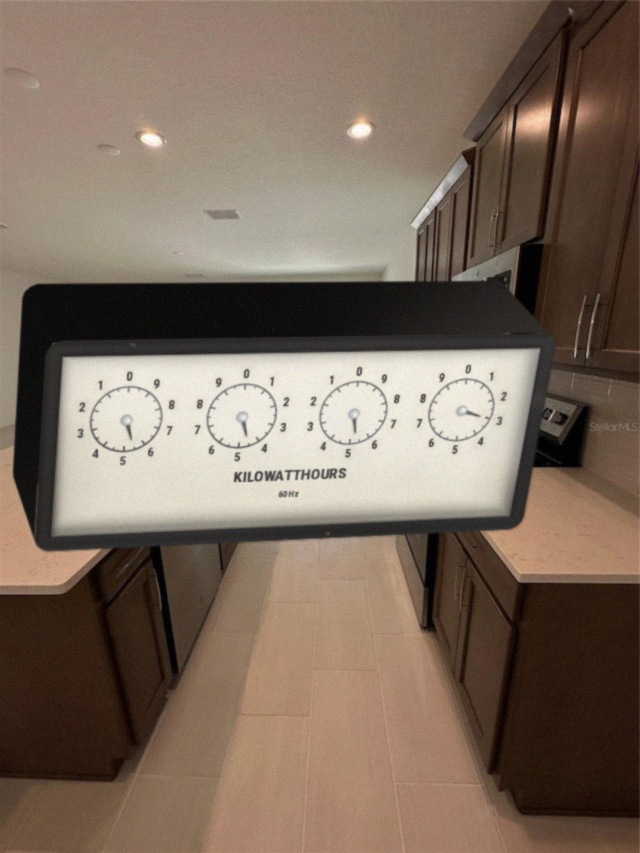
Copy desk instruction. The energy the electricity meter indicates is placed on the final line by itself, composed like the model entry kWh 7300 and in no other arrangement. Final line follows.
kWh 5453
